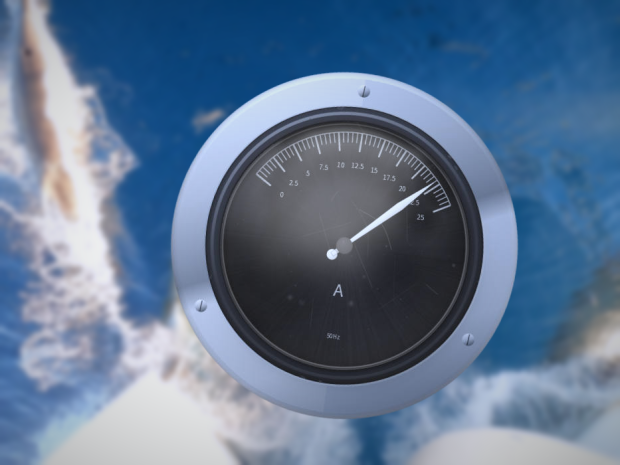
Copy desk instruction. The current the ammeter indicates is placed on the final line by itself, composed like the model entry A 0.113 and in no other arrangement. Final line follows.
A 22
